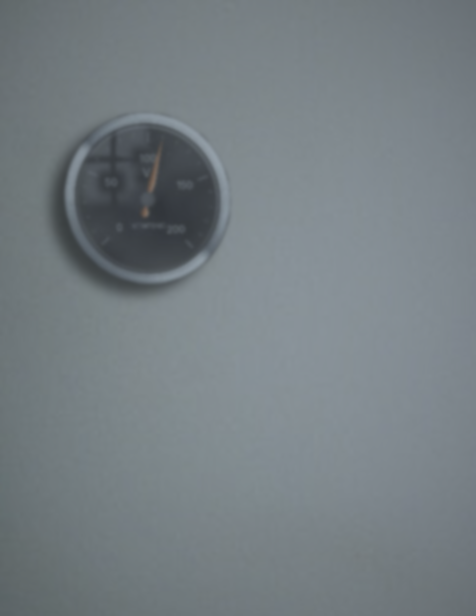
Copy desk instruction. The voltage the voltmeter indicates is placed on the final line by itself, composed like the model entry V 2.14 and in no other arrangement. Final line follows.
V 110
